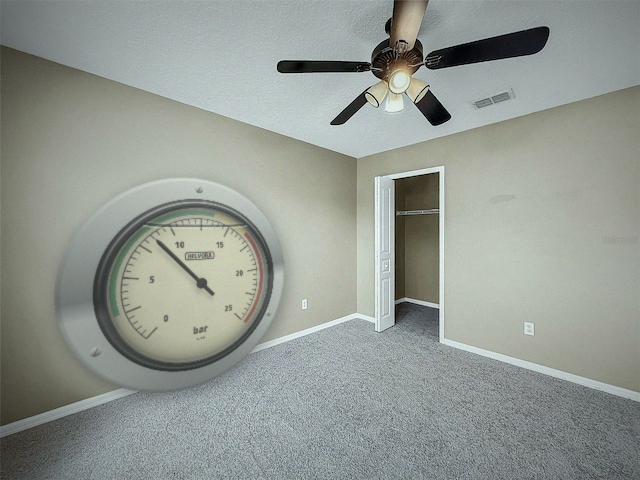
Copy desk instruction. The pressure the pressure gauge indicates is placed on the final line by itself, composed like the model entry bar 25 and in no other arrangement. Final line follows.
bar 8.5
